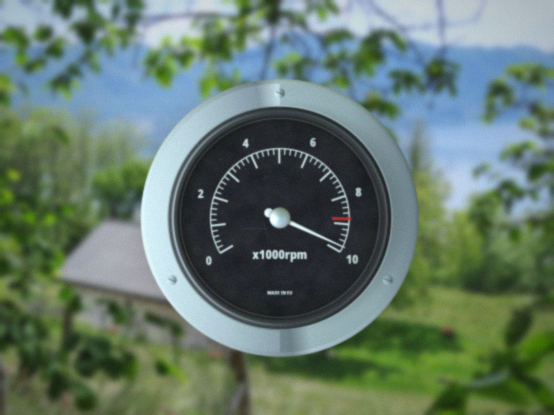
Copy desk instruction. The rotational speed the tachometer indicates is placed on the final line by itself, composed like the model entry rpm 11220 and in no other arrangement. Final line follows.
rpm 9800
